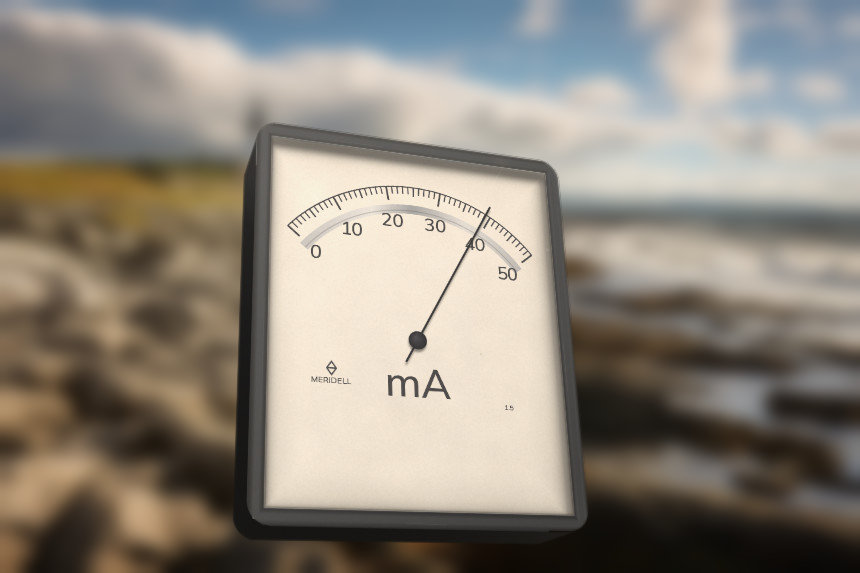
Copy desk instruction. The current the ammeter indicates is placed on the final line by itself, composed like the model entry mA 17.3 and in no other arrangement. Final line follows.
mA 39
